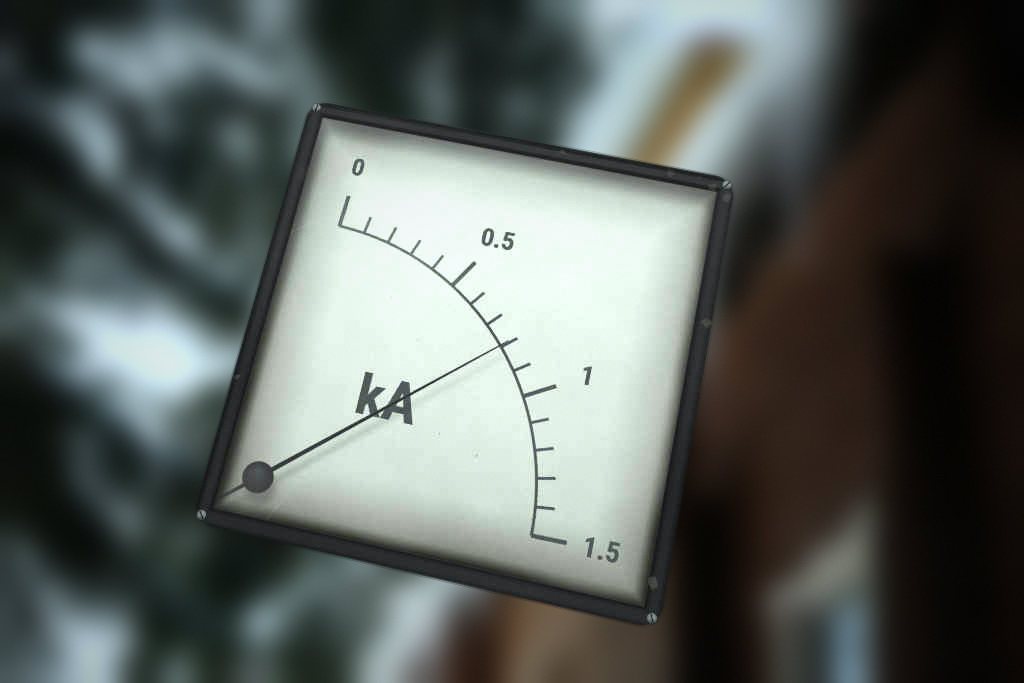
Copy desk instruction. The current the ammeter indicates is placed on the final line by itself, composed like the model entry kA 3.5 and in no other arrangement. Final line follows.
kA 0.8
